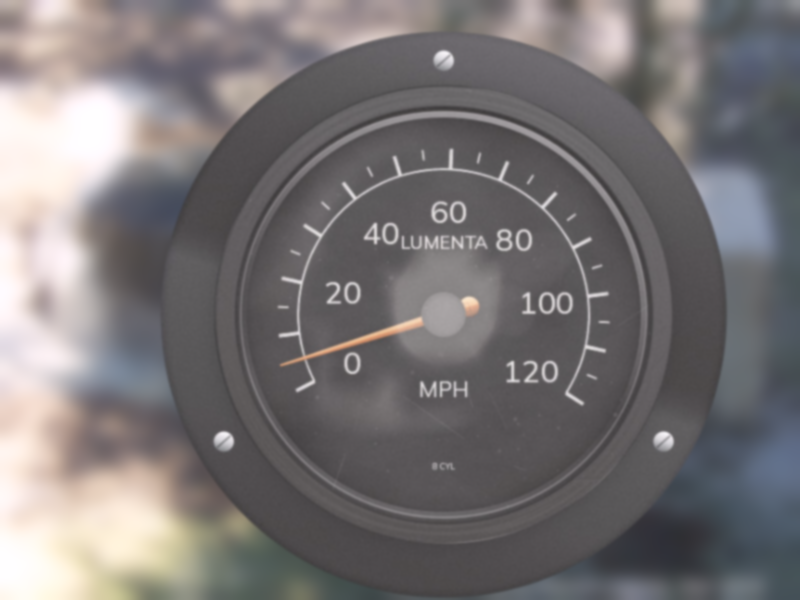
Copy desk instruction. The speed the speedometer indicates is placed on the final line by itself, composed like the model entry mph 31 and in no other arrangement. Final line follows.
mph 5
